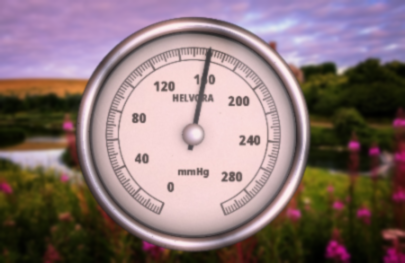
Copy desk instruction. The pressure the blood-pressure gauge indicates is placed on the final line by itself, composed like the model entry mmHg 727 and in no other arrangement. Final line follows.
mmHg 160
